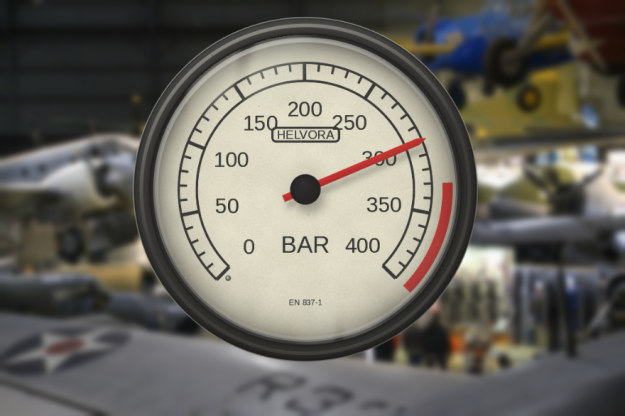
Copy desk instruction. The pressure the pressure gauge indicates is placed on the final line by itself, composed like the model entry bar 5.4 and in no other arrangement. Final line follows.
bar 300
